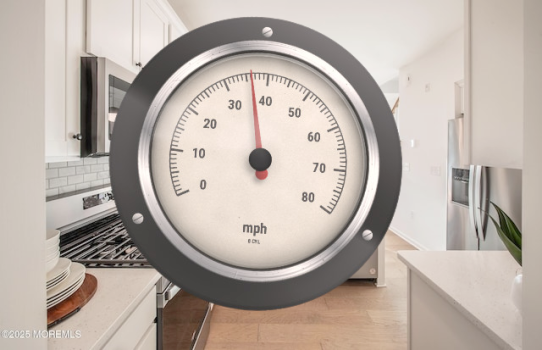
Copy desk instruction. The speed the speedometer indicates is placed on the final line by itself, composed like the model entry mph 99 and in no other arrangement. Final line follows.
mph 36
